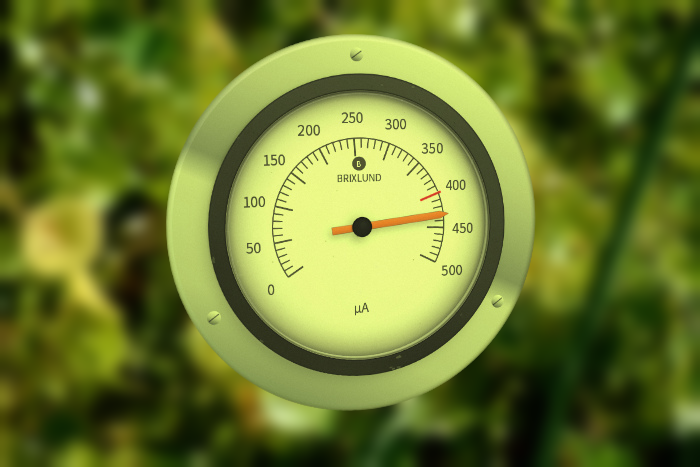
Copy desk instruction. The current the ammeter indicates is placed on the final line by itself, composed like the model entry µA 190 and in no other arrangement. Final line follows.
µA 430
